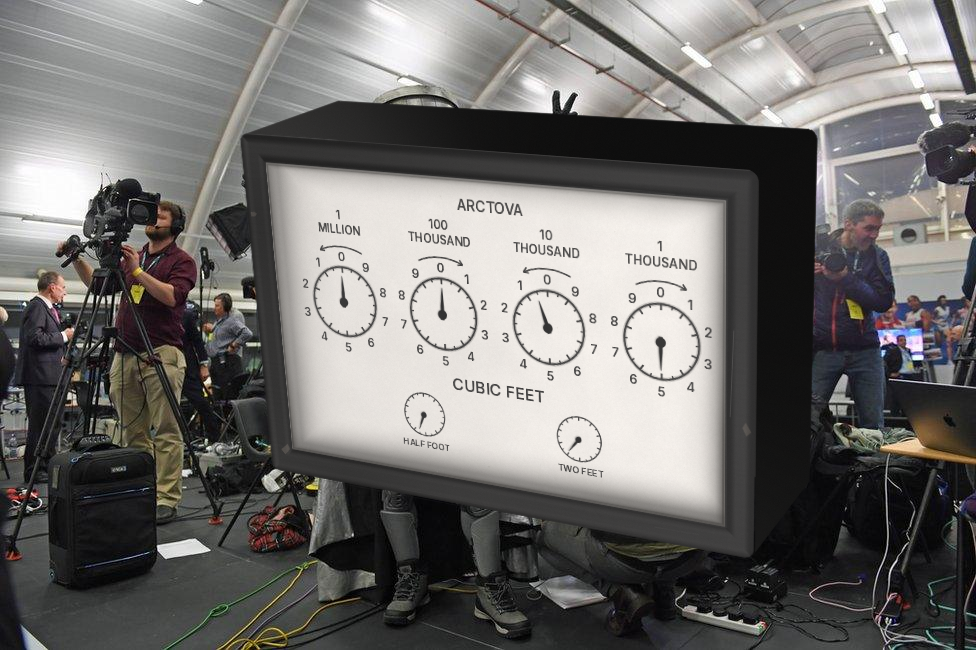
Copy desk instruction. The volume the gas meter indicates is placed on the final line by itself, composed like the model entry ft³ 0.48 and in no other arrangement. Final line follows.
ft³ 500
